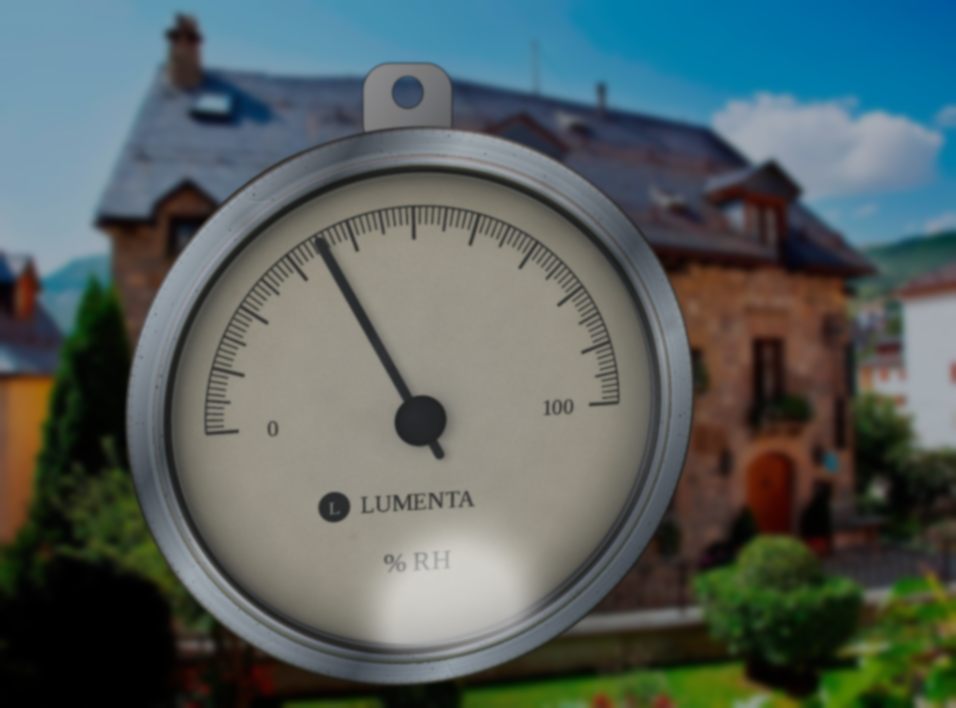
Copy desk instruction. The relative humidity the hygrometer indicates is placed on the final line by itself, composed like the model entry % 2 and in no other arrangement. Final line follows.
% 35
